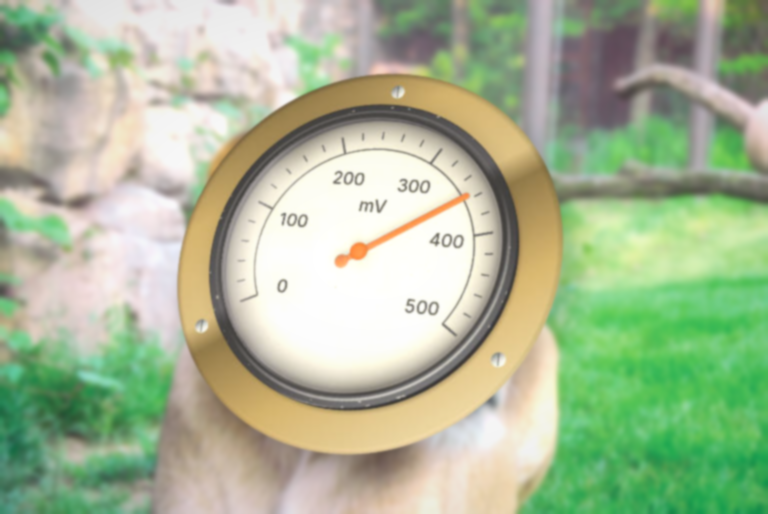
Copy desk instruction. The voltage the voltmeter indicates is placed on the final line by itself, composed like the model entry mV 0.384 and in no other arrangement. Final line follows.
mV 360
